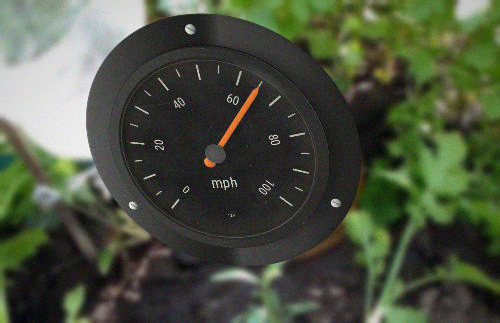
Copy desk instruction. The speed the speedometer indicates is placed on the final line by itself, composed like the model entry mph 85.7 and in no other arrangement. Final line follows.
mph 65
